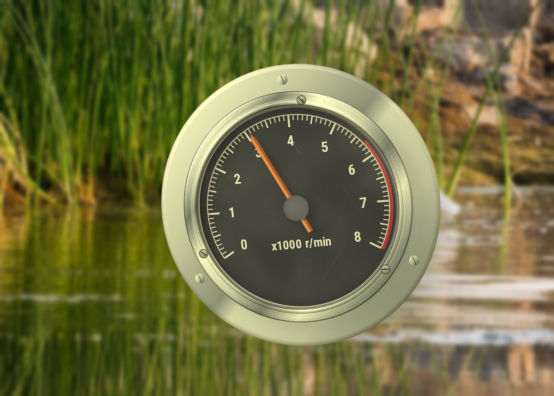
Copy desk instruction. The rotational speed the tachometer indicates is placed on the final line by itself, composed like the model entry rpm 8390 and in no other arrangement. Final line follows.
rpm 3100
